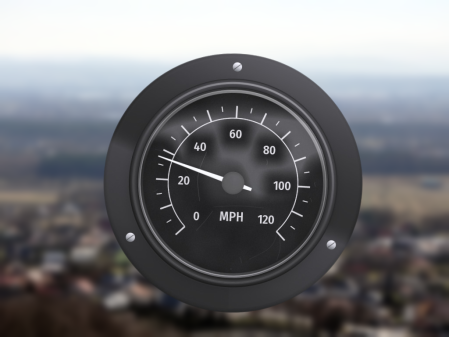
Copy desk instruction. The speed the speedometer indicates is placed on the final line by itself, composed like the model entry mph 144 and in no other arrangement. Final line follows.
mph 27.5
